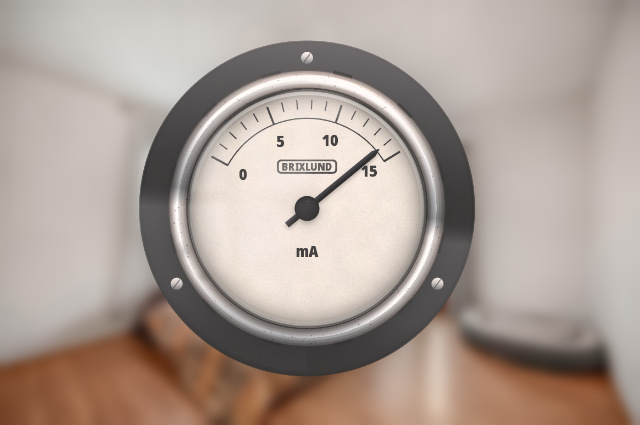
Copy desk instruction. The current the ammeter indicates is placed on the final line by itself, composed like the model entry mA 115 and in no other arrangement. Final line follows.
mA 14
